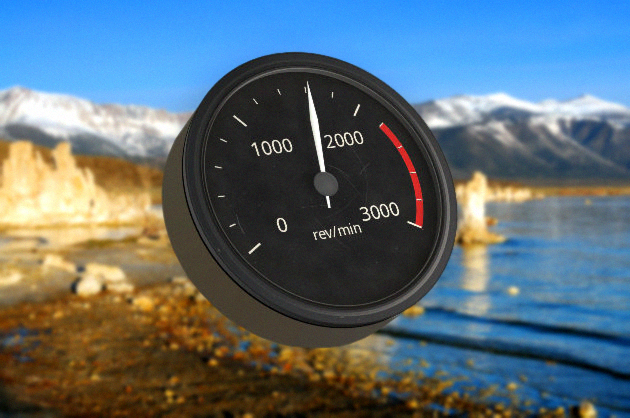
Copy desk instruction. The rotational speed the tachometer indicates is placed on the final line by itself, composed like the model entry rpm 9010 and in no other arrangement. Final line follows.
rpm 1600
